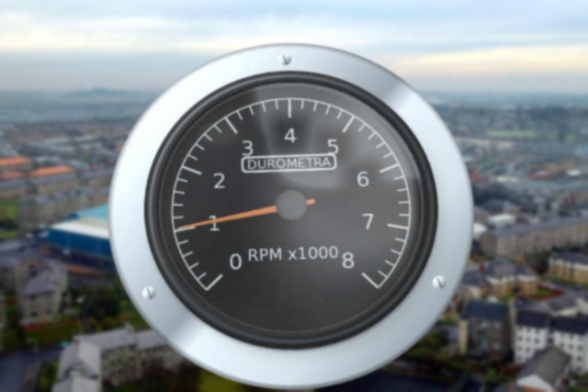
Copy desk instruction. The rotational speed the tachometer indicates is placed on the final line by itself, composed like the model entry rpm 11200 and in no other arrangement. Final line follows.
rpm 1000
